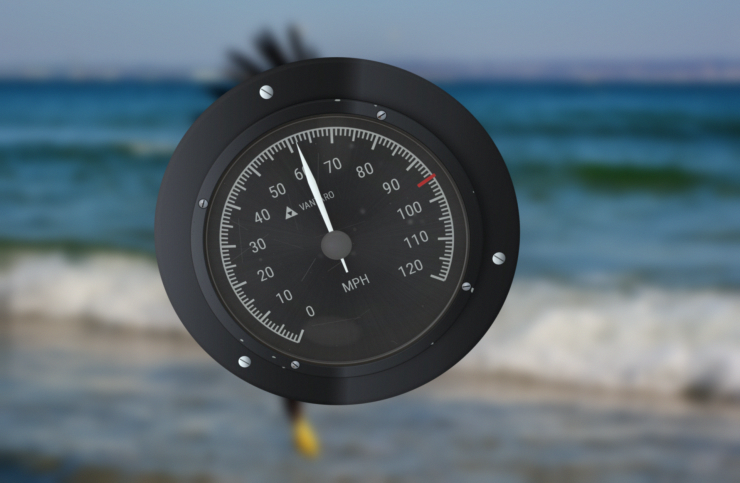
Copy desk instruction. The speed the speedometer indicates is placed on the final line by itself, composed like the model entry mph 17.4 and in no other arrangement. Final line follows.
mph 62
